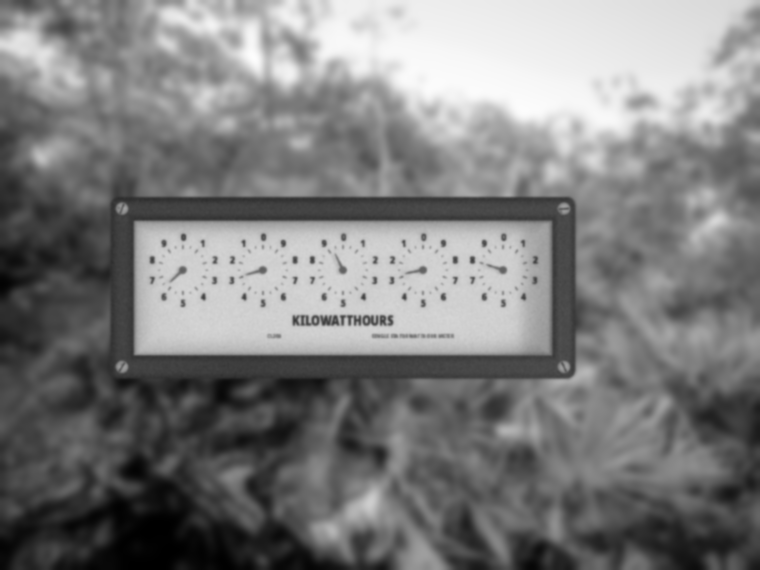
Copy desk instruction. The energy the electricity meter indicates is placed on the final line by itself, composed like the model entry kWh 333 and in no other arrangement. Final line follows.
kWh 62928
